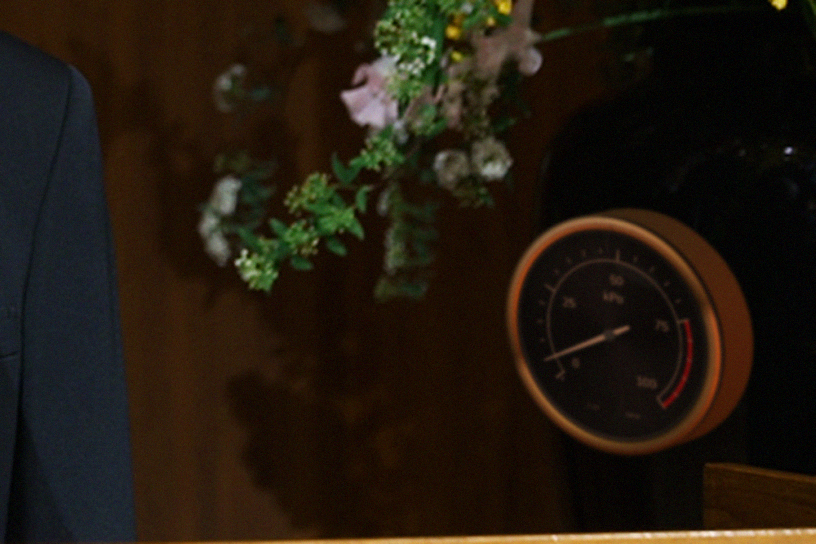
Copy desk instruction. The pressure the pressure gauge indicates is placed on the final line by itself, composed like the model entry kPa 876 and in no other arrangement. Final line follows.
kPa 5
